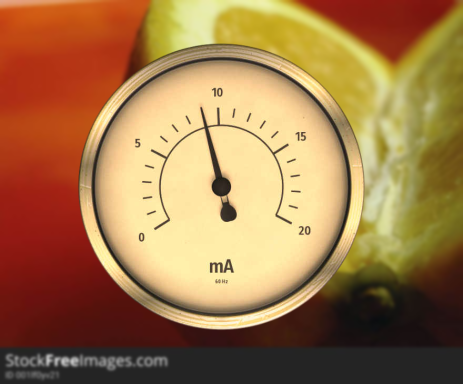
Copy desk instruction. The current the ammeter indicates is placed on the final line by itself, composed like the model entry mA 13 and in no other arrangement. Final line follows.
mA 9
